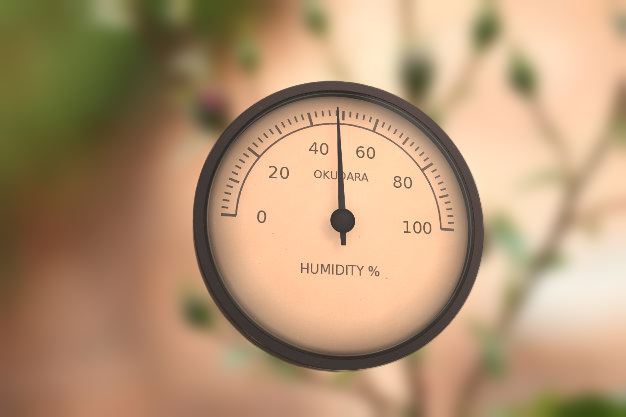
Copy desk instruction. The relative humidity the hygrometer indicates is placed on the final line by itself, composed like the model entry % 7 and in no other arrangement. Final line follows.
% 48
